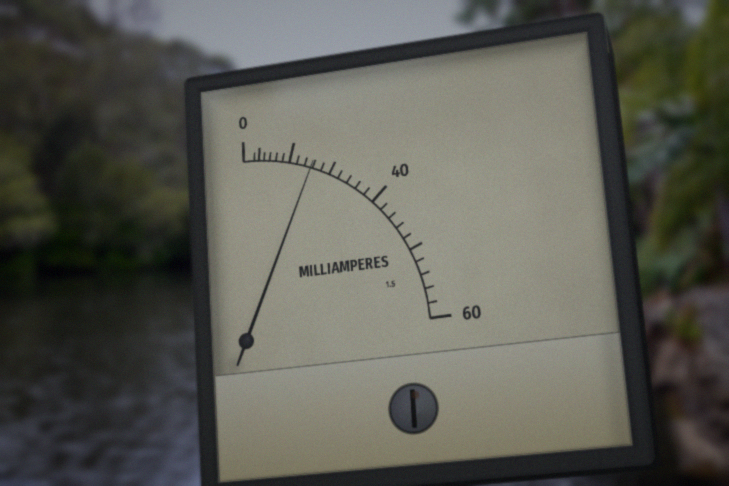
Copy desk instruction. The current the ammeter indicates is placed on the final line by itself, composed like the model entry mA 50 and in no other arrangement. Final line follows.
mA 26
